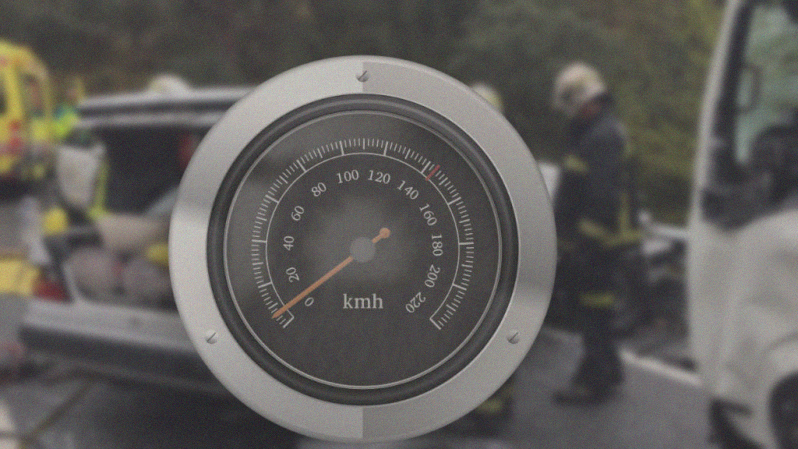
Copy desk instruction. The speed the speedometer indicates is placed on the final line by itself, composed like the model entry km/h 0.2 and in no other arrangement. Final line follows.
km/h 6
